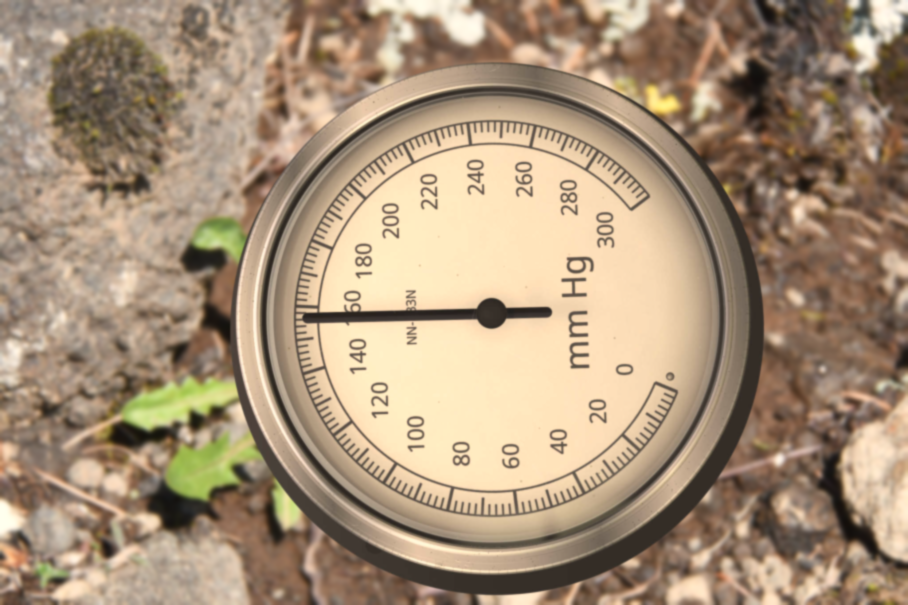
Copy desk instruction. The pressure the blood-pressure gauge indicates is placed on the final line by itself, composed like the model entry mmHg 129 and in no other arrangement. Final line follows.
mmHg 156
